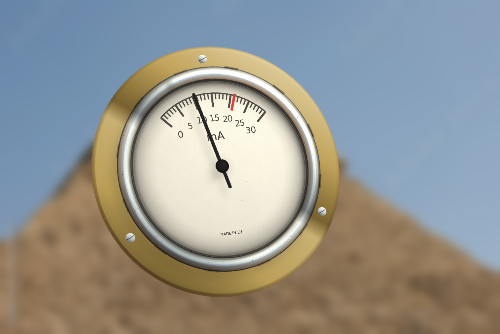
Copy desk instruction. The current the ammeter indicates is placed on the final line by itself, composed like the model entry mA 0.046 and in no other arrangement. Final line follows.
mA 10
